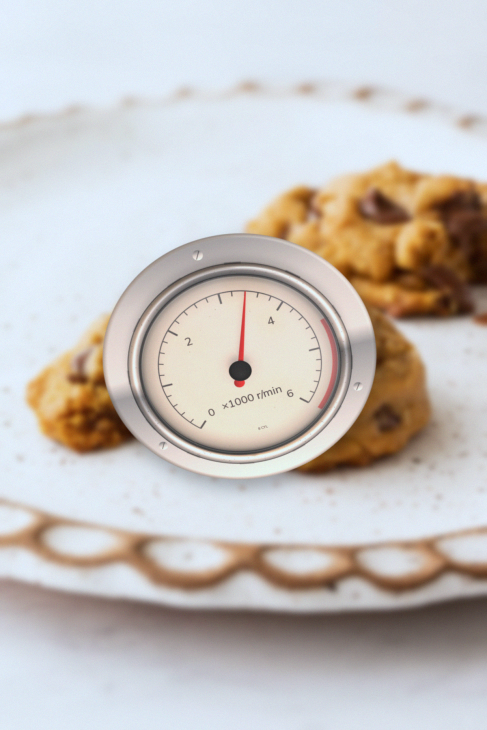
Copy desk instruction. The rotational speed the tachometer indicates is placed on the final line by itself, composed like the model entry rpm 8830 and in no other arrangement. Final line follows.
rpm 3400
